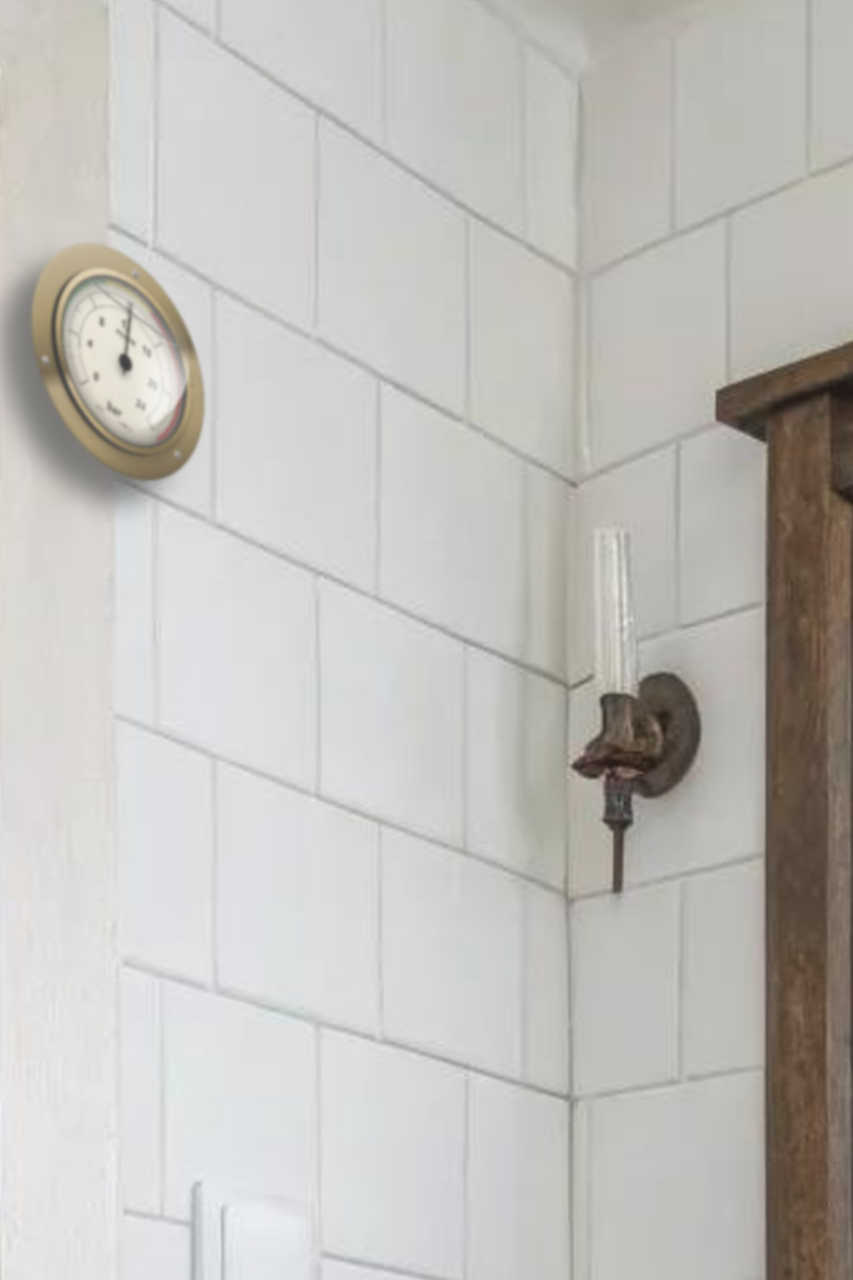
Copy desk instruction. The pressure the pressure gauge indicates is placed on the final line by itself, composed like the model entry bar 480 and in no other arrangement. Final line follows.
bar 12
